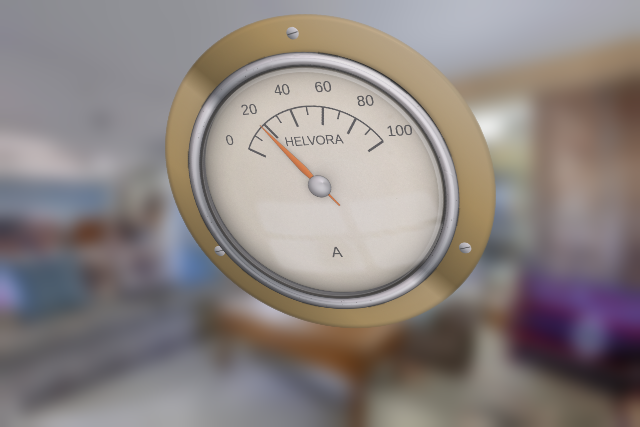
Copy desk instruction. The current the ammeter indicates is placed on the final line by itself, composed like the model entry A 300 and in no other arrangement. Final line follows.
A 20
